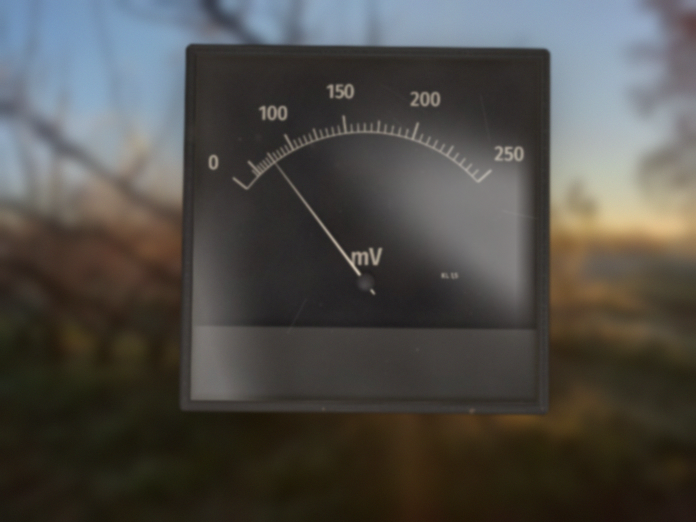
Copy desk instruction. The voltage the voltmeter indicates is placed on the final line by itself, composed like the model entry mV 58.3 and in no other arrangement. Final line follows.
mV 75
